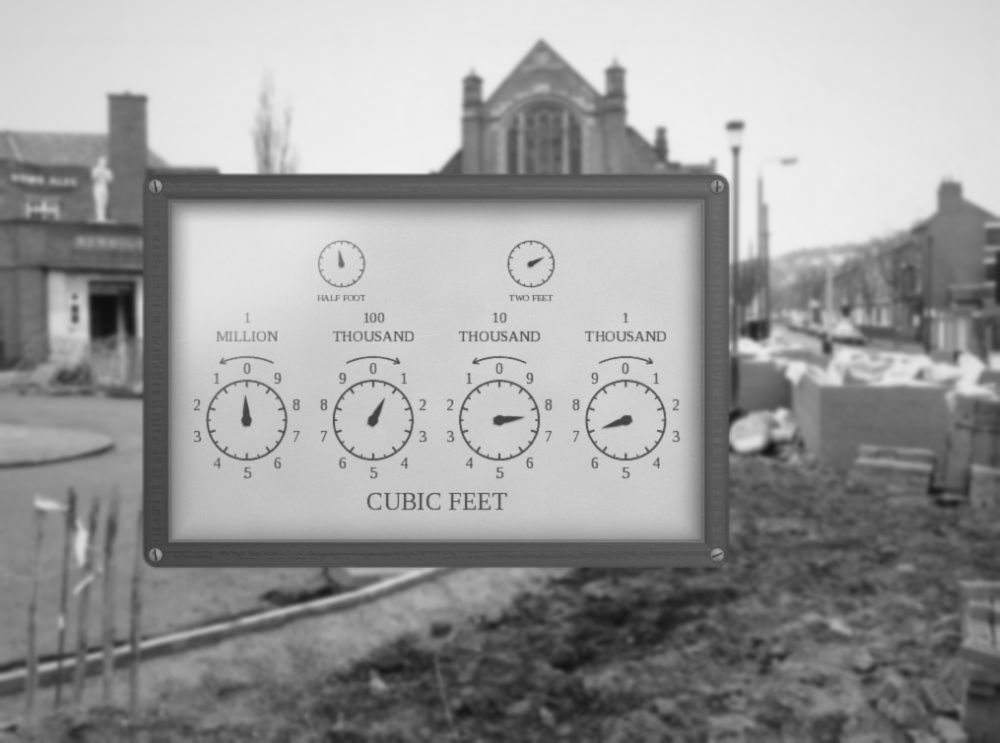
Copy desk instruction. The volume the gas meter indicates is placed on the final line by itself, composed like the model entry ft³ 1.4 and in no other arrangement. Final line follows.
ft³ 7700
